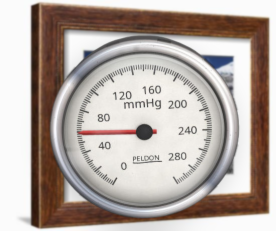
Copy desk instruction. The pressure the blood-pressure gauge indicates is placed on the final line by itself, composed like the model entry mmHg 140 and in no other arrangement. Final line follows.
mmHg 60
